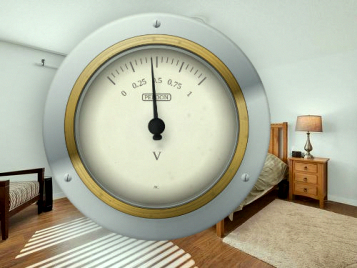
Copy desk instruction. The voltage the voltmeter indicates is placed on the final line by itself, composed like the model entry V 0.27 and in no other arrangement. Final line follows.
V 0.45
